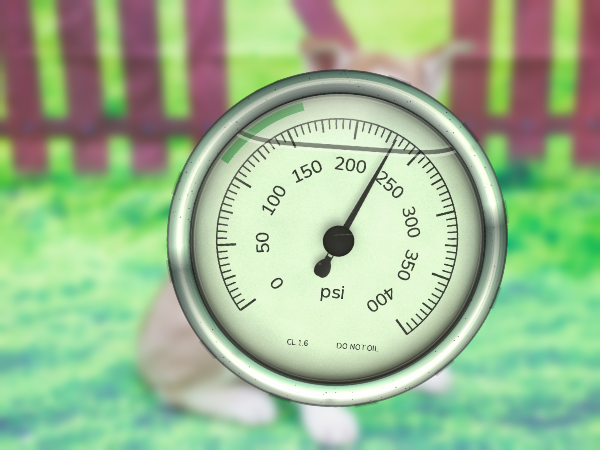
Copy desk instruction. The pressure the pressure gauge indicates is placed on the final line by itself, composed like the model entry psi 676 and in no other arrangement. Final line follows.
psi 230
